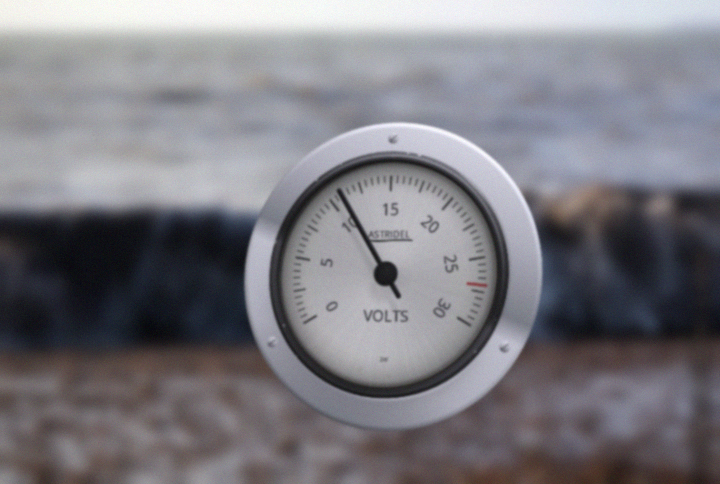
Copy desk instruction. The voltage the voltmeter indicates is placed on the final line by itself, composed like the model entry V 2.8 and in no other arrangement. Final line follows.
V 11
